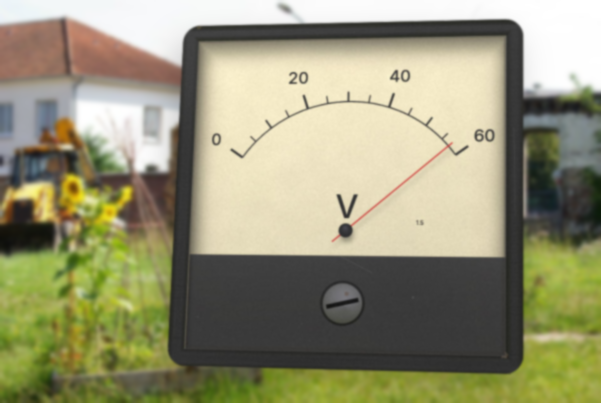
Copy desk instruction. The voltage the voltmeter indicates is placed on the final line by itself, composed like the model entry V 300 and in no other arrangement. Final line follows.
V 57.5
